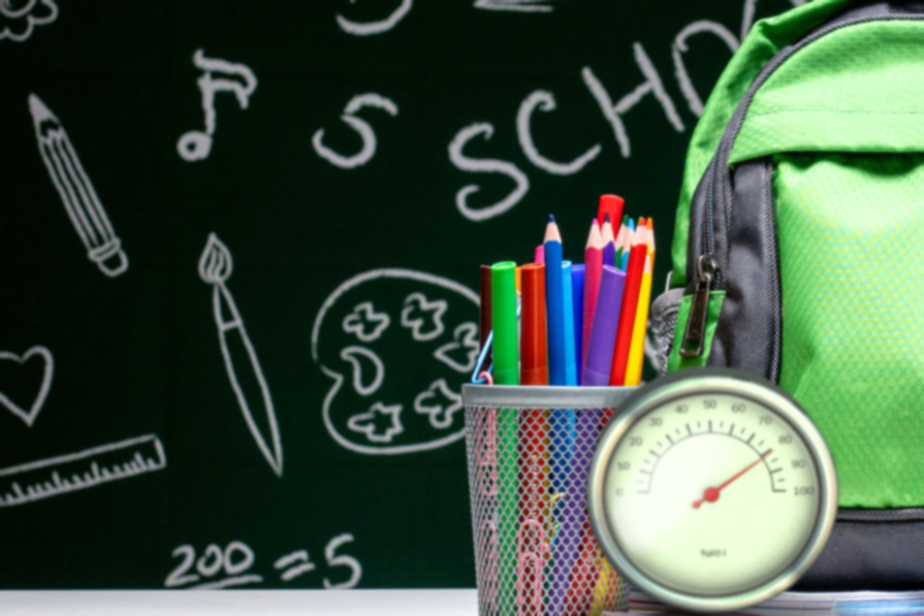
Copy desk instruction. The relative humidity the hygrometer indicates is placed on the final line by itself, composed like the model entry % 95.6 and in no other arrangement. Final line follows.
% 80
